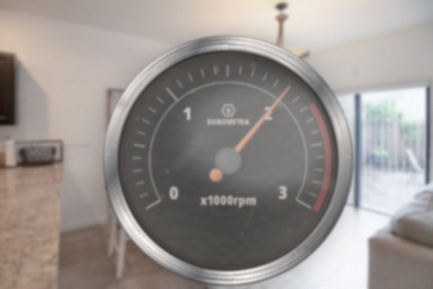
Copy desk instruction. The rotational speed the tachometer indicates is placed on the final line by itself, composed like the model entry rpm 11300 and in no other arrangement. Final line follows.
rpm 2000
